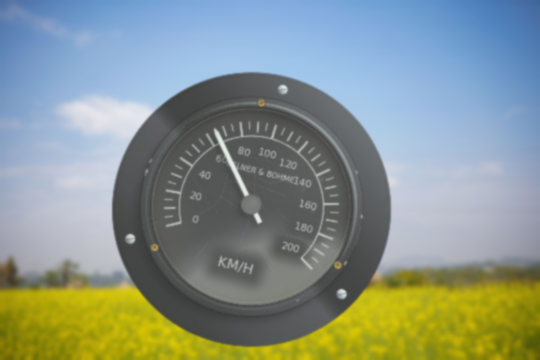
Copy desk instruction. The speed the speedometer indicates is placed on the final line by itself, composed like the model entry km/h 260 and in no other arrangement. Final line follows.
km/h 65
